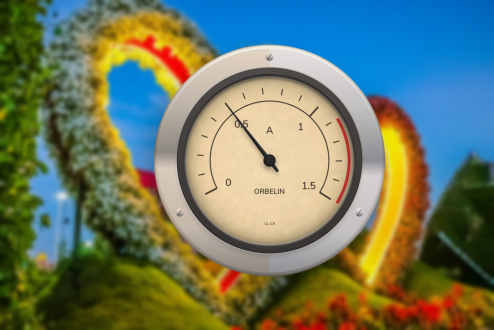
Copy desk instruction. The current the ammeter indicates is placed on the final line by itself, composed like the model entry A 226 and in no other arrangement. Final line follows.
A 0.5
